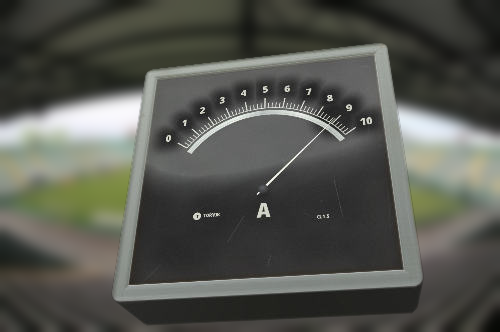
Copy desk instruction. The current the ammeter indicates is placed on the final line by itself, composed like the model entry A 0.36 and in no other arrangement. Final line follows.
A 9
